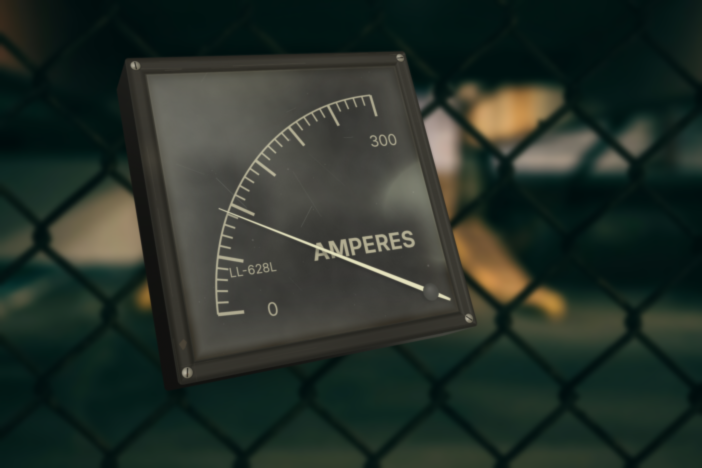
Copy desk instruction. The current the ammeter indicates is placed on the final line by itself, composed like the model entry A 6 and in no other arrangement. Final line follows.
A 90
